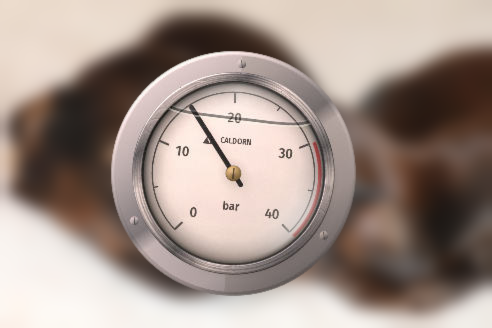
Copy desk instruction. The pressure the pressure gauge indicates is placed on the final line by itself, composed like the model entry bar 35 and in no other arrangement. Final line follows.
bar 15
